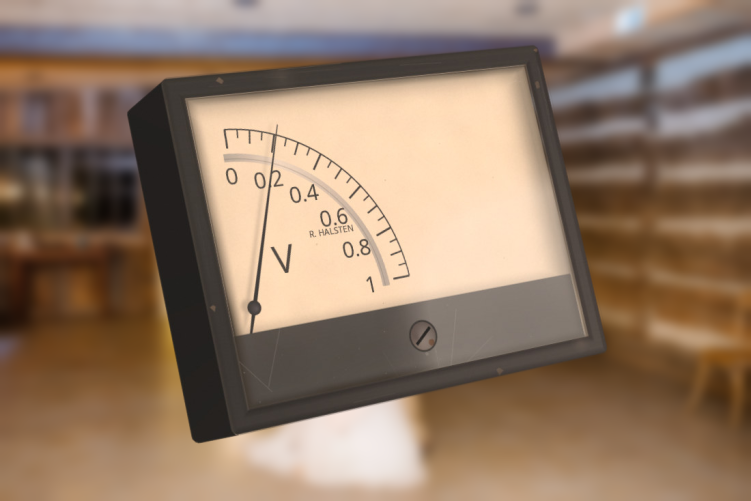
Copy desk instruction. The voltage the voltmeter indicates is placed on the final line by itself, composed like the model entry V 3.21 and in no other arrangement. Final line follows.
V 0.2
